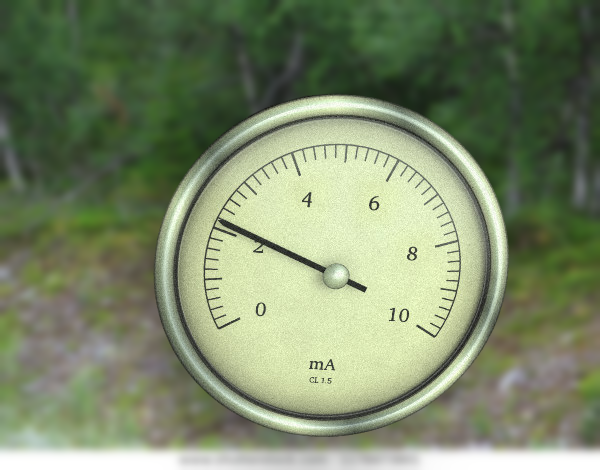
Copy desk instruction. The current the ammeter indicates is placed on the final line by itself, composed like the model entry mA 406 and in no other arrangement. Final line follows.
mA 2.2
